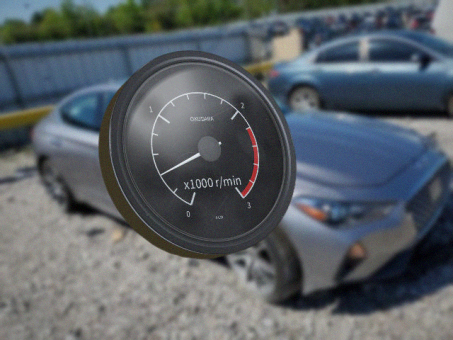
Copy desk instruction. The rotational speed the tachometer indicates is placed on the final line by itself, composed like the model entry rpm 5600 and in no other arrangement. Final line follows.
rpm 400
